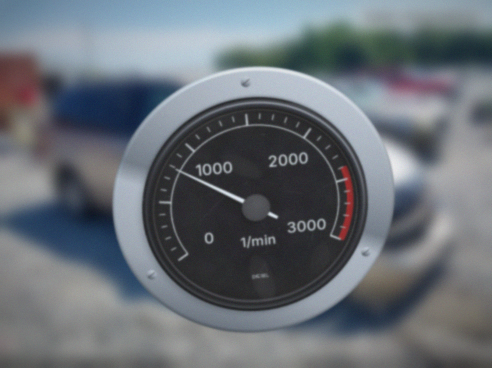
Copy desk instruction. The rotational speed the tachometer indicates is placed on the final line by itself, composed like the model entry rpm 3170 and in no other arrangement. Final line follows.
rpm 800
